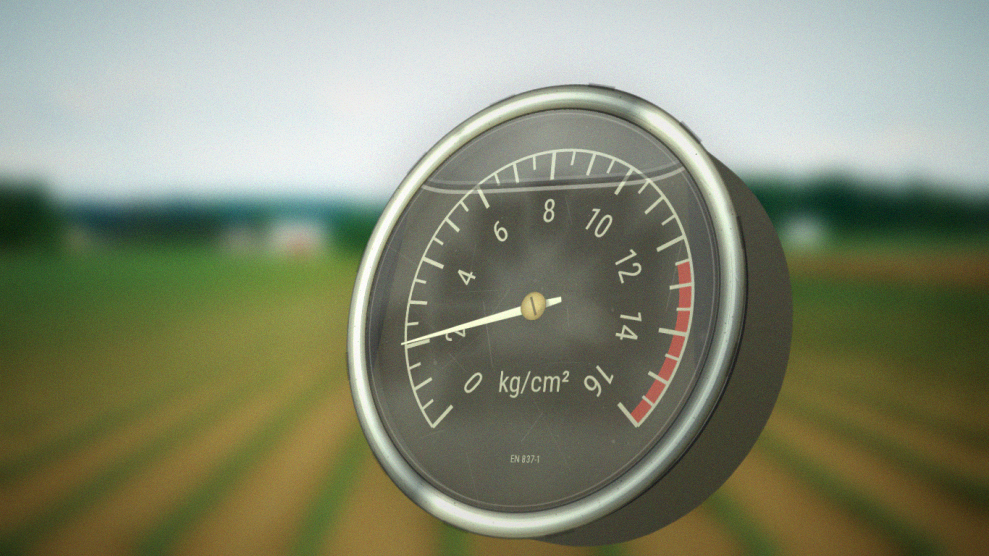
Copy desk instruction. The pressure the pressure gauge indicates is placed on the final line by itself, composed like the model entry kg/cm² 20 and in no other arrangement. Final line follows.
kg/cm² 2
